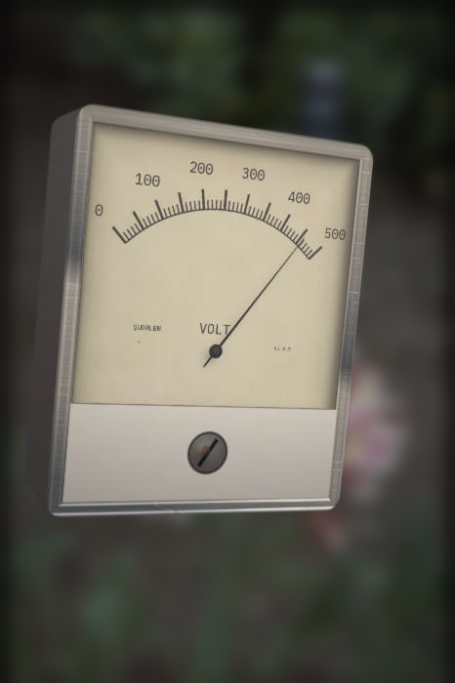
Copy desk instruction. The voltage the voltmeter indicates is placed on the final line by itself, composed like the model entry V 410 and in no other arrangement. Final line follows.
V 450
